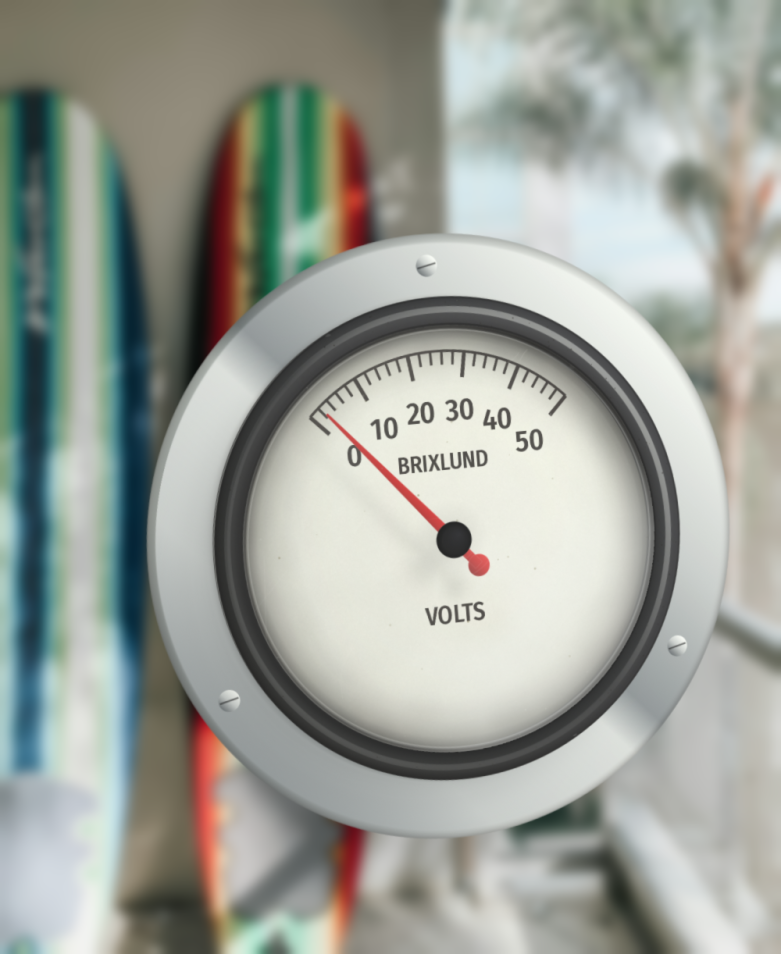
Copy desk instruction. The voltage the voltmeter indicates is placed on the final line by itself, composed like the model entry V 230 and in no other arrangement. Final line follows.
V 2
